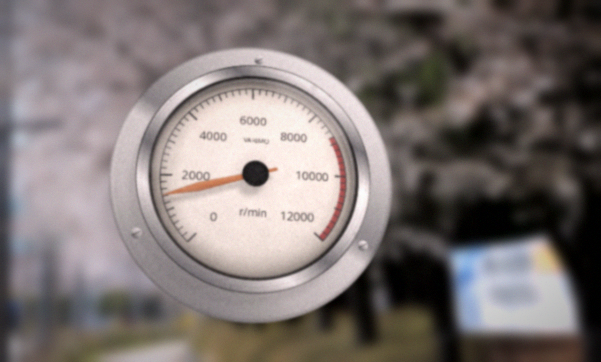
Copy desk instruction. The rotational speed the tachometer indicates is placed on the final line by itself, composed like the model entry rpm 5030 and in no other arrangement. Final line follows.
rpm 1400
